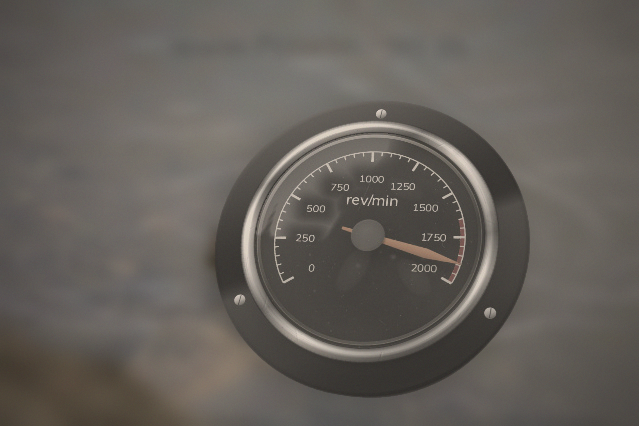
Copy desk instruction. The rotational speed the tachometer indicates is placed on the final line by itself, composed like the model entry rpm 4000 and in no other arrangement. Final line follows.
rpm 1900
